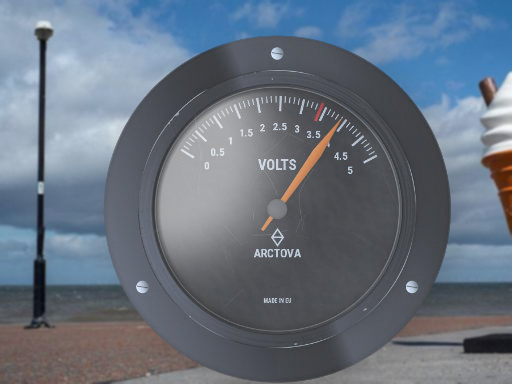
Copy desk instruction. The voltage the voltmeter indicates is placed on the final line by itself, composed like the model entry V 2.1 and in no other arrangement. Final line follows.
V 3.9
